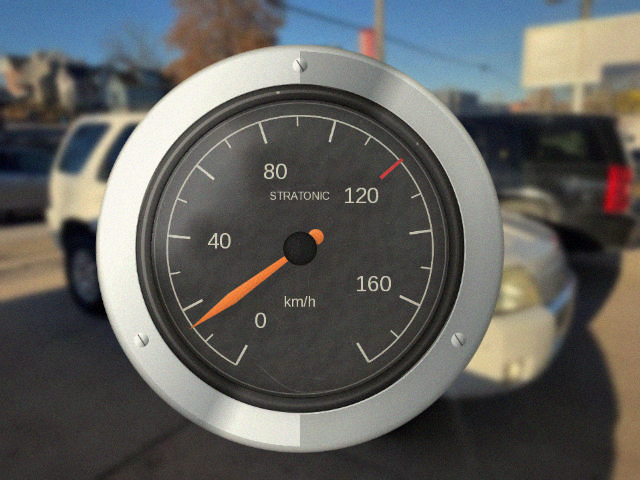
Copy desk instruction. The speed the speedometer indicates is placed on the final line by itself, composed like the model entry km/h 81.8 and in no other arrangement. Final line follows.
km/h 15
